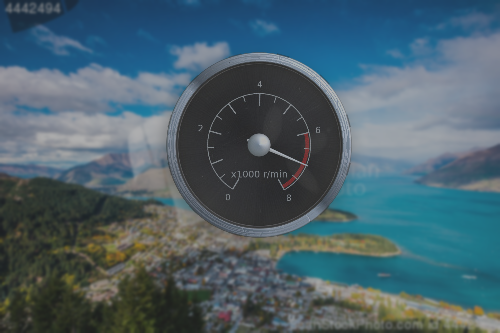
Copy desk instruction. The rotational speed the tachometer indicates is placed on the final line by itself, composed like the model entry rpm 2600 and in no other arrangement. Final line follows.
rpm 7000
